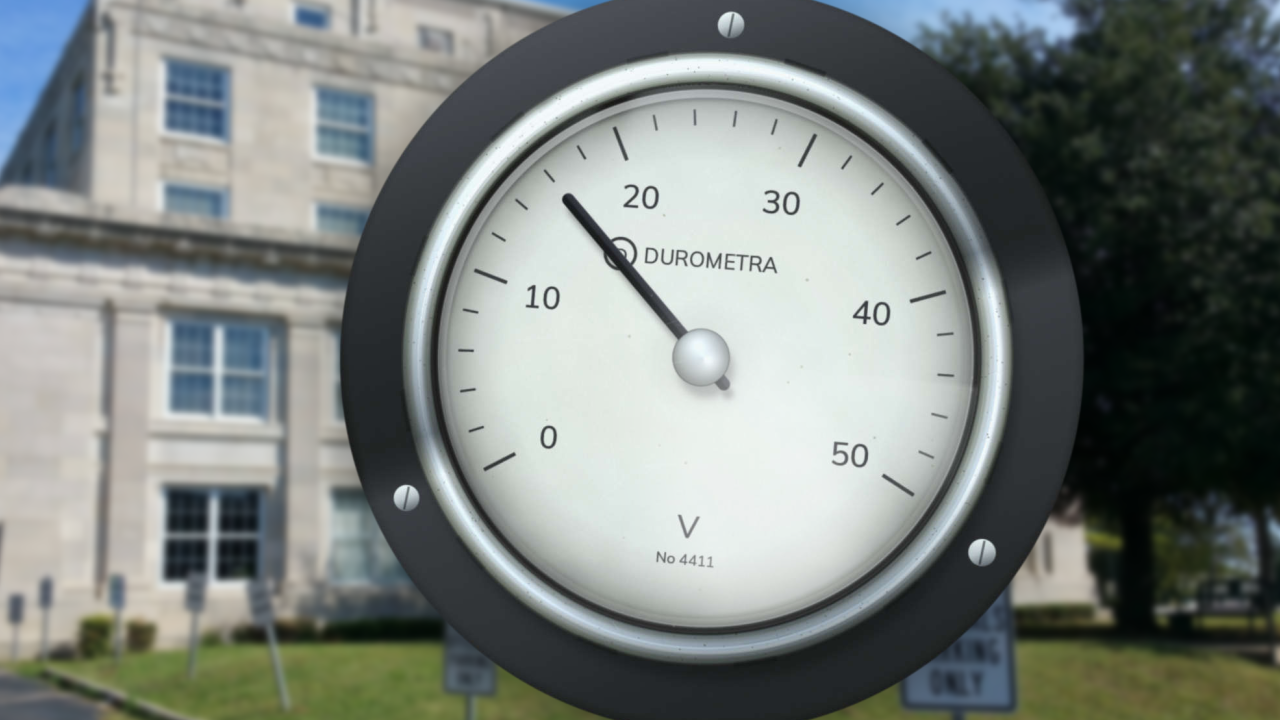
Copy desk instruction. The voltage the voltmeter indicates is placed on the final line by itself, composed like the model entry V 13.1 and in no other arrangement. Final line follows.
V 16
